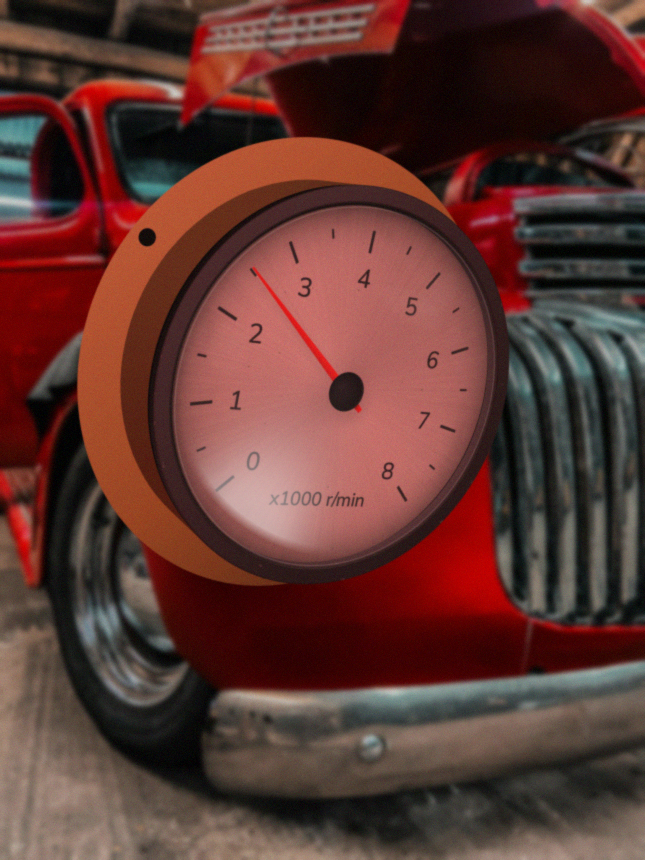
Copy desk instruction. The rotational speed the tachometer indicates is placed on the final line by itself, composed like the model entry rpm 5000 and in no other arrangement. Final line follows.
rpm 2500
